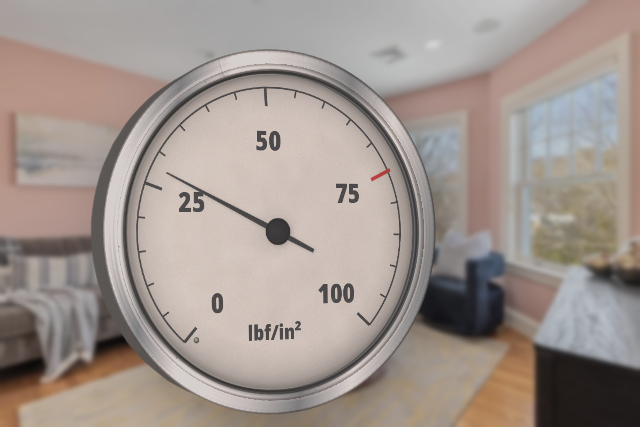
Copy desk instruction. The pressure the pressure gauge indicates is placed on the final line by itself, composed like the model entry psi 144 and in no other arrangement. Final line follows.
psi 27.5
